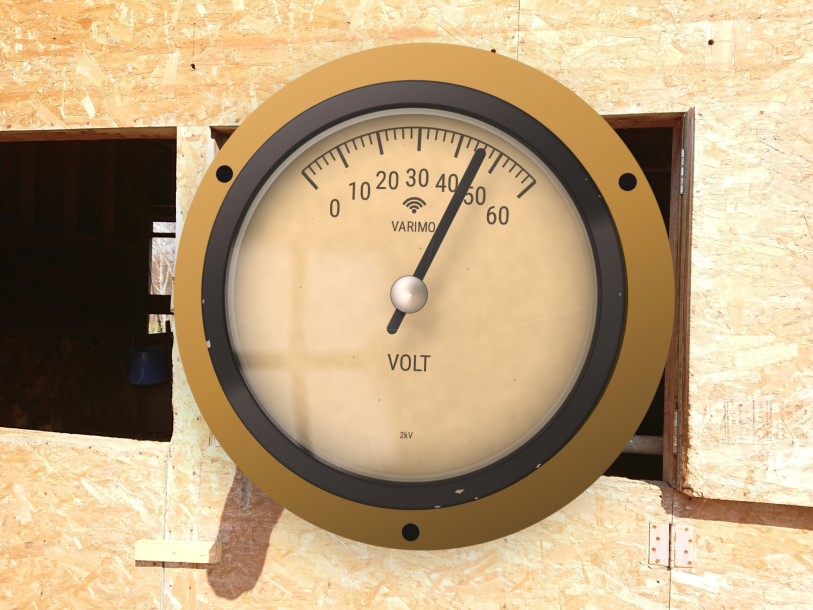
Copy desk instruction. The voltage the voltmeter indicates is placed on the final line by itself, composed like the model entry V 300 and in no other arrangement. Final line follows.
V 46
